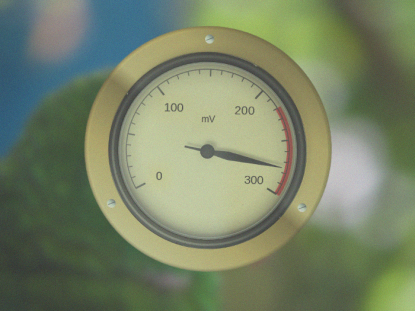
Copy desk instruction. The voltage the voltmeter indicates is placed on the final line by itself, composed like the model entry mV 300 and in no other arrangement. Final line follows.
mV 275
